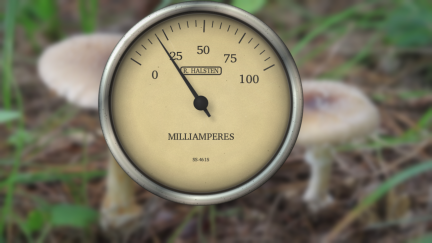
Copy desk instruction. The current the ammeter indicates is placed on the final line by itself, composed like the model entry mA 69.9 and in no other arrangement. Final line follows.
mA 20
